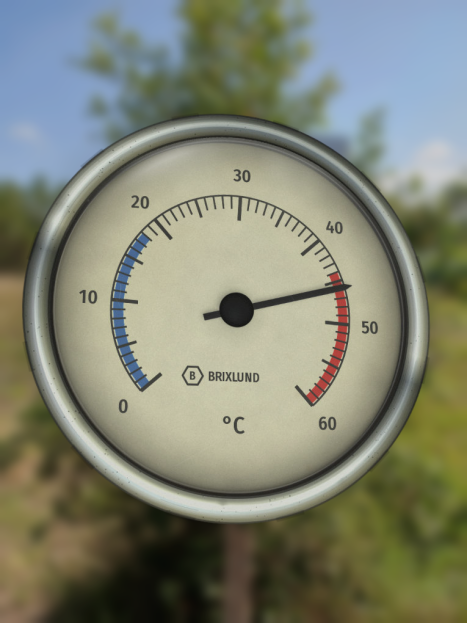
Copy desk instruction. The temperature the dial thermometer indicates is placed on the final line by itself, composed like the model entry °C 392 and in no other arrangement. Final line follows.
°C 46
